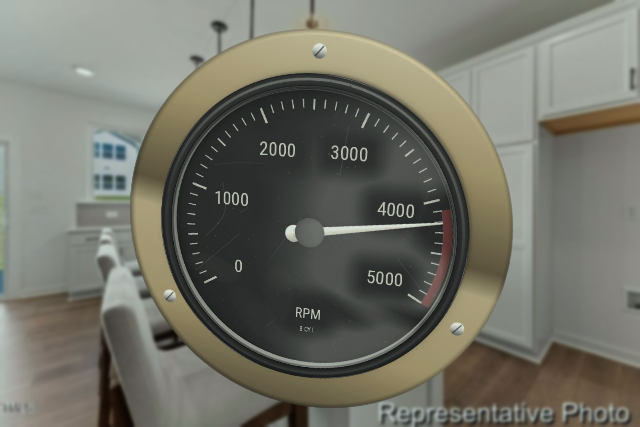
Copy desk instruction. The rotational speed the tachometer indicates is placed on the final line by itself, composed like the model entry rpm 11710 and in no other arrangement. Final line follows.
rpm 4200
